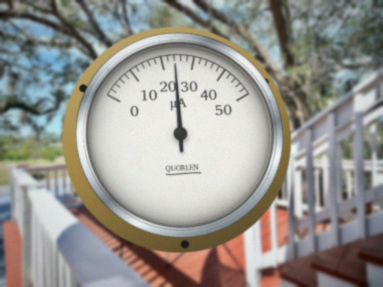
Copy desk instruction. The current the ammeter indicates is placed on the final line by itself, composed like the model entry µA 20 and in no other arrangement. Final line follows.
µA 24
